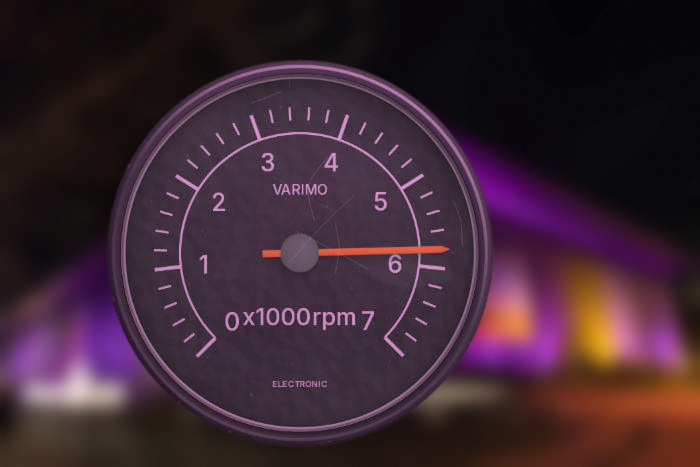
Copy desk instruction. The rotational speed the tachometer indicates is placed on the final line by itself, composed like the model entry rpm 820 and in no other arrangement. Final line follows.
rpm 5800
